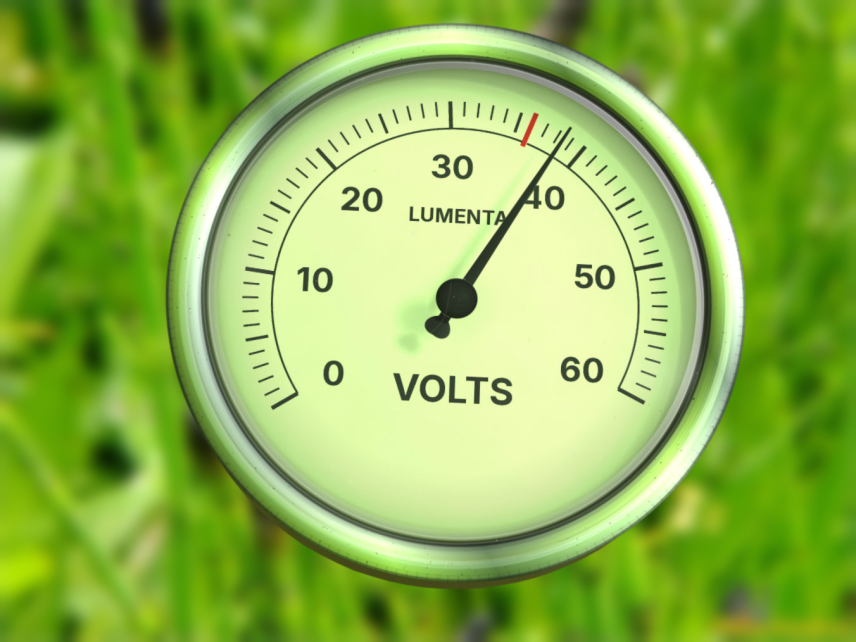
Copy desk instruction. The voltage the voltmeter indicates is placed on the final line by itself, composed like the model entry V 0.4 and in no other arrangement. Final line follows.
V 38.5
